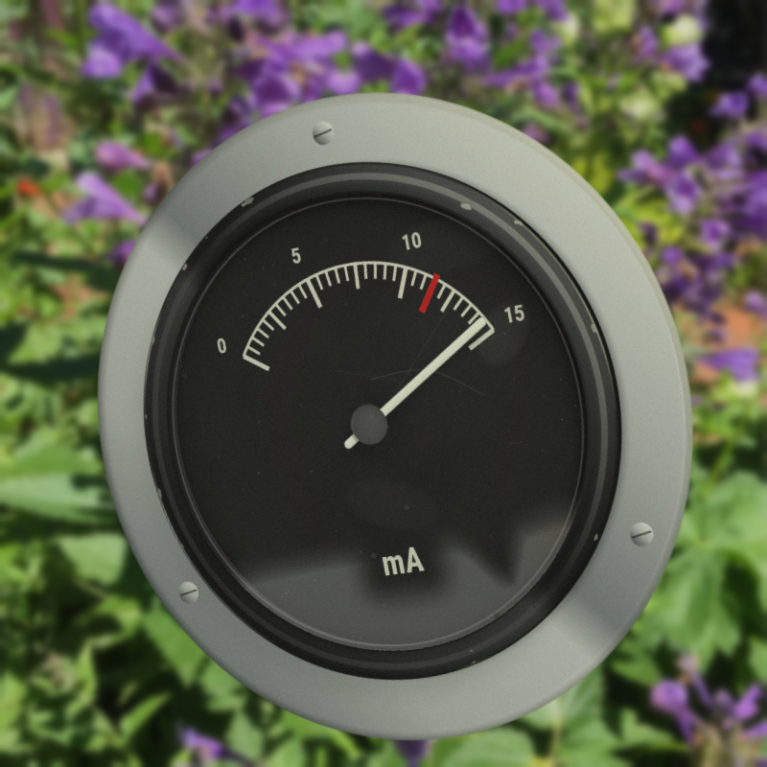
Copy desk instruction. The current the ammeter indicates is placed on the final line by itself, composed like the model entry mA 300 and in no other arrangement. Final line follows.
mA 14.5
